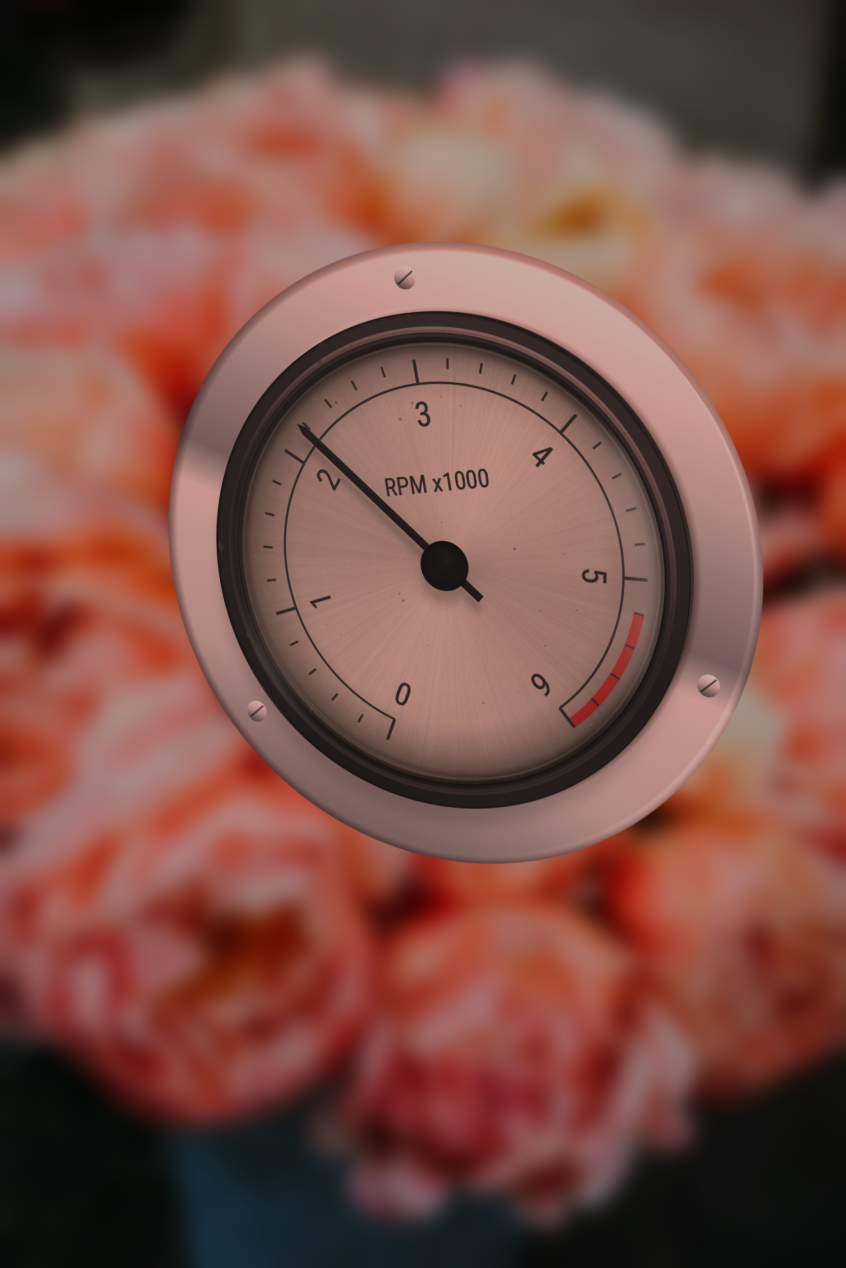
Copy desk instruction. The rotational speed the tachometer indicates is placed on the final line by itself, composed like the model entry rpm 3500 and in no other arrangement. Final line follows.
rpm 2200
